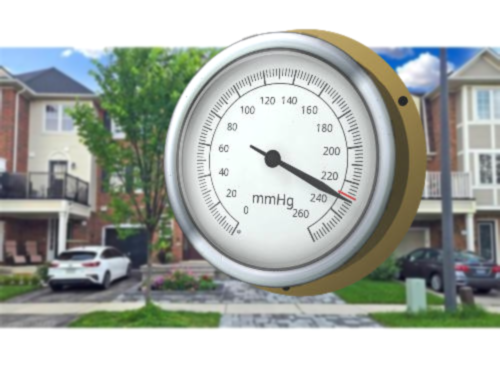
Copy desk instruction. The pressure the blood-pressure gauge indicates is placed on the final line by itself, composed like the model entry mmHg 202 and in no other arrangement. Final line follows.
mmHg 230
